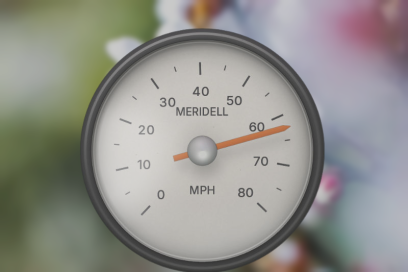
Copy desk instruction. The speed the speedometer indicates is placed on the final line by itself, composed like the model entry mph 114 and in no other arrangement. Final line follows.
mph 62.5
